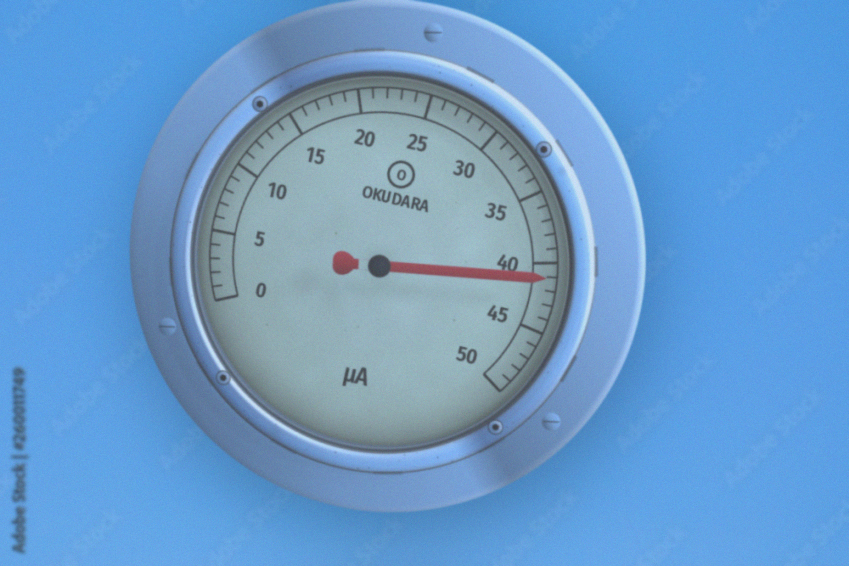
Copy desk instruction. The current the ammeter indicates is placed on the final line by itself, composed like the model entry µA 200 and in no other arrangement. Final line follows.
µA 41
